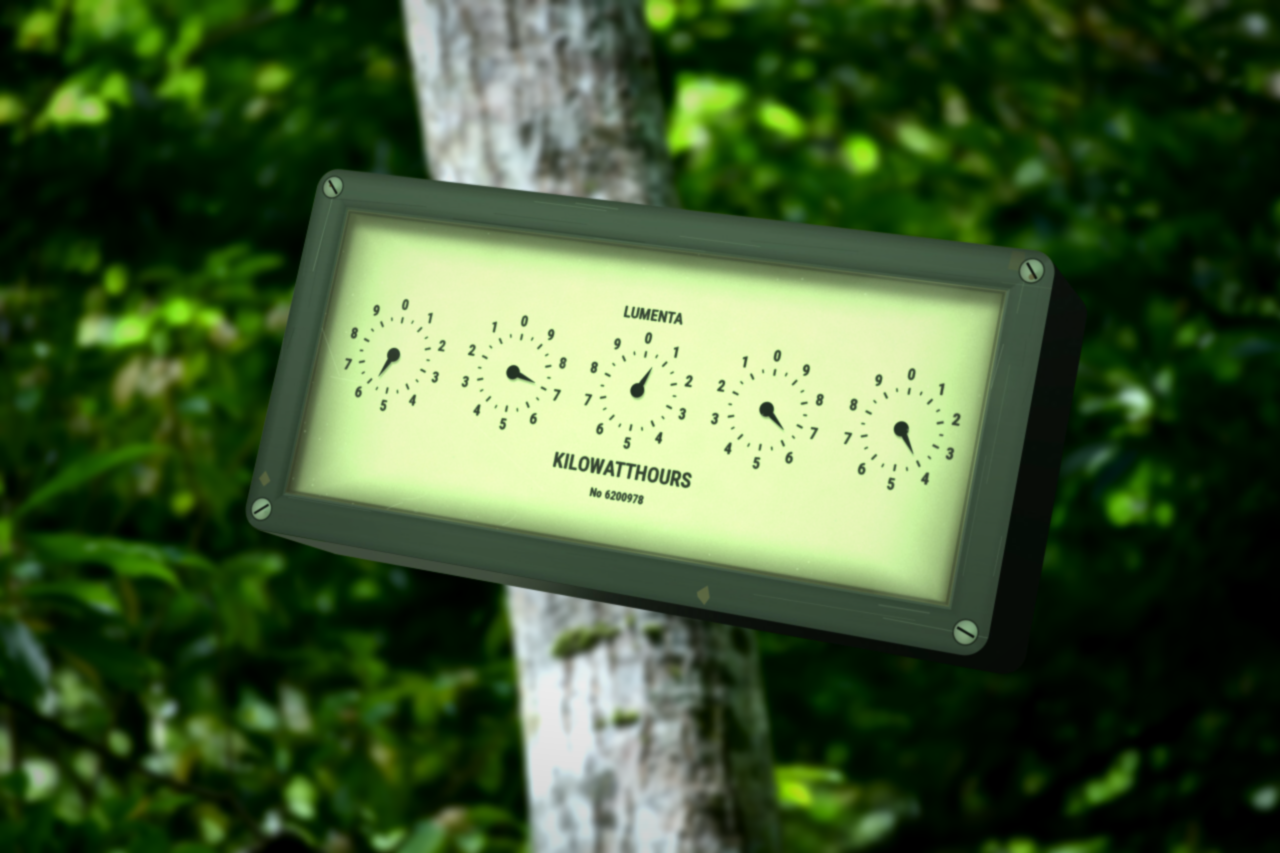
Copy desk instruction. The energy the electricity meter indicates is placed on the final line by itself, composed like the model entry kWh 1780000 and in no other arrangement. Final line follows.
kWh 57064
